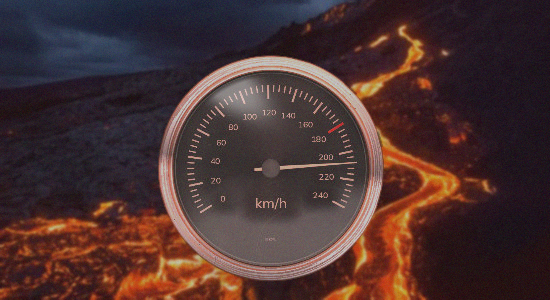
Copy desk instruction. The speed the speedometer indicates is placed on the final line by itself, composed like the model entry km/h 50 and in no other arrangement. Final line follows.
km/h 208
